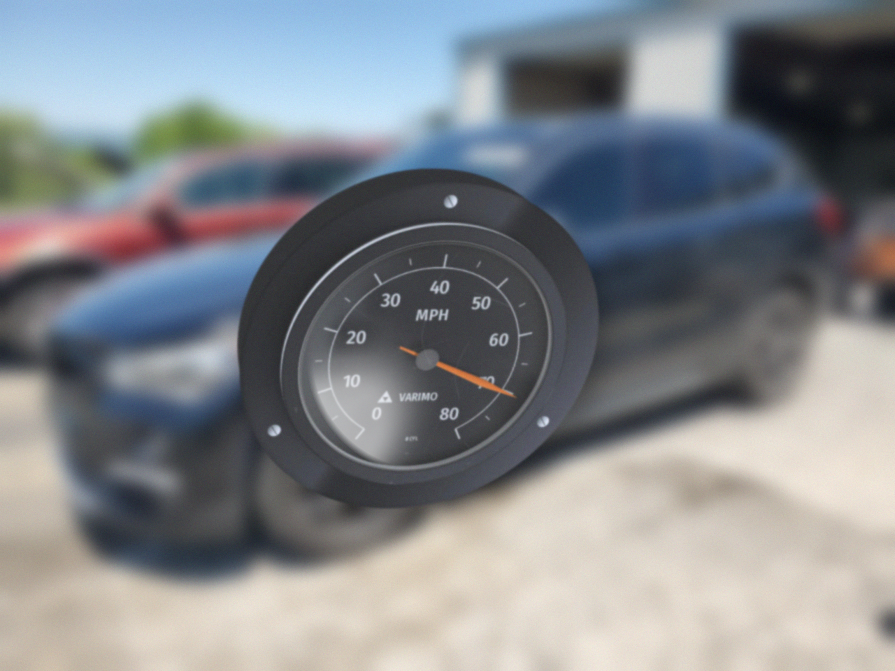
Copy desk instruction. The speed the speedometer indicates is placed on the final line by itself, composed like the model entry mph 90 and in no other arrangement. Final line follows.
mph 70
